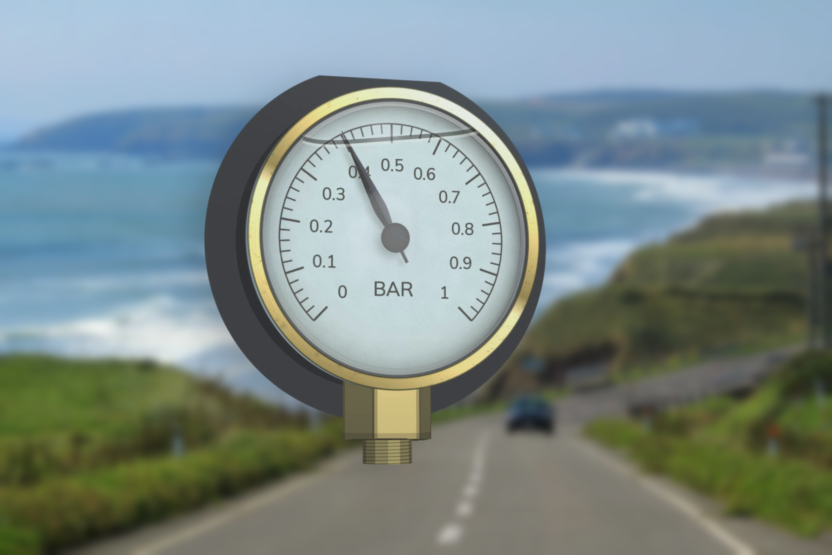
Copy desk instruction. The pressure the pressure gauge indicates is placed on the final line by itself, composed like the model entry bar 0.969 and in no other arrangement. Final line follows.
bar 0.4
